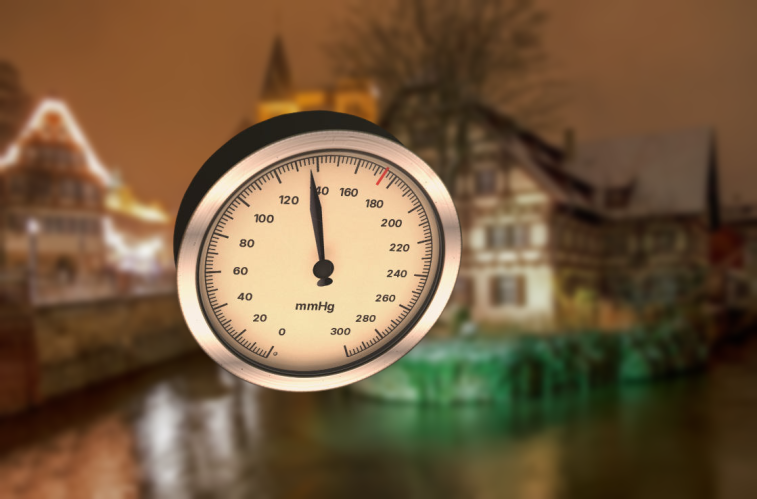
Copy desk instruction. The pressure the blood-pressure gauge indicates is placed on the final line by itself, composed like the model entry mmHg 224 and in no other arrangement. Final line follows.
mmHg 136
